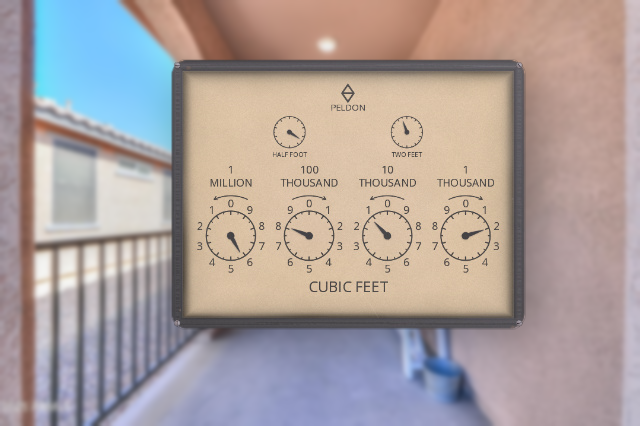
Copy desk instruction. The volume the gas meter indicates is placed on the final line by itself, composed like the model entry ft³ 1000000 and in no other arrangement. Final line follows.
ft³ 581200
